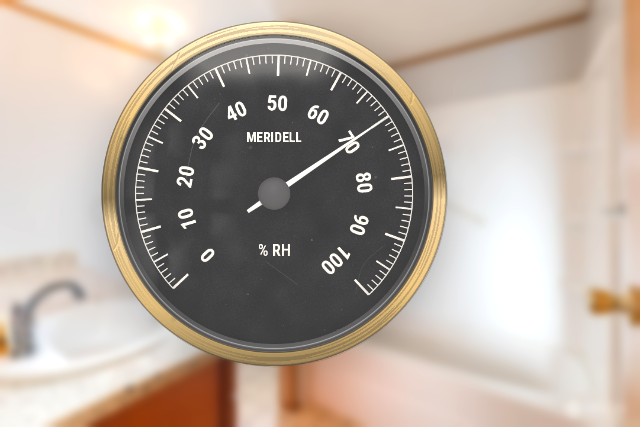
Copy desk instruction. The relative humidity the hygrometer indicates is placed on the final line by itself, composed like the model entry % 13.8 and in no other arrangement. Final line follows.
% 70
